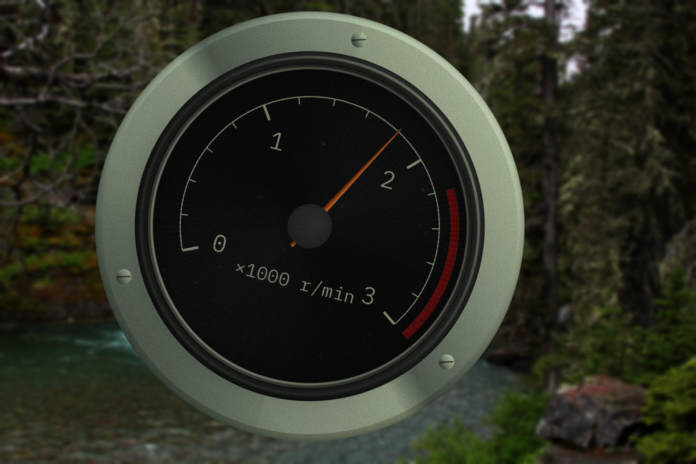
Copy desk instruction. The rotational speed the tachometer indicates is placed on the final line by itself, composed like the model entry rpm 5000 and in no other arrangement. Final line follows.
rpm 1800
